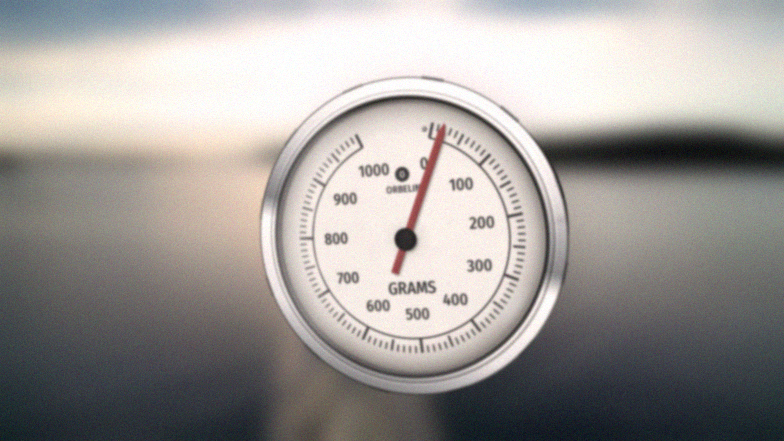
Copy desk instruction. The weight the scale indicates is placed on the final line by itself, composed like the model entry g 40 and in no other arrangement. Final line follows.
g 20
